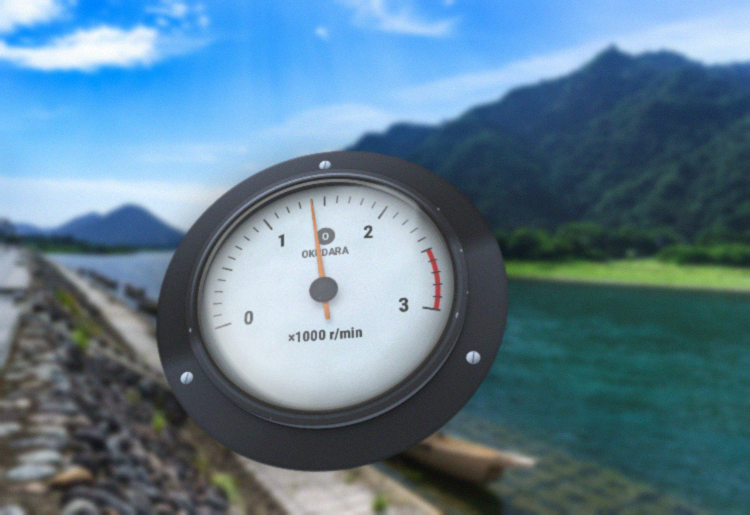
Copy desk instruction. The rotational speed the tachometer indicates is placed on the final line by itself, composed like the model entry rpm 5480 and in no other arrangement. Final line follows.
rpm 1400
